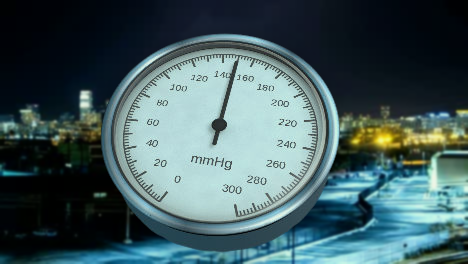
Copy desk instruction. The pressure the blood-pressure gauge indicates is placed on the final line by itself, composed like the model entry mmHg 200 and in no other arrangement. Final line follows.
mmHg 150
